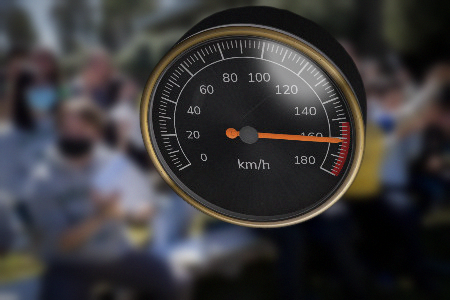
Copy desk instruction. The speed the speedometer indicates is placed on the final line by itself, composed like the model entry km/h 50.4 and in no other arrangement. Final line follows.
km/h 160
